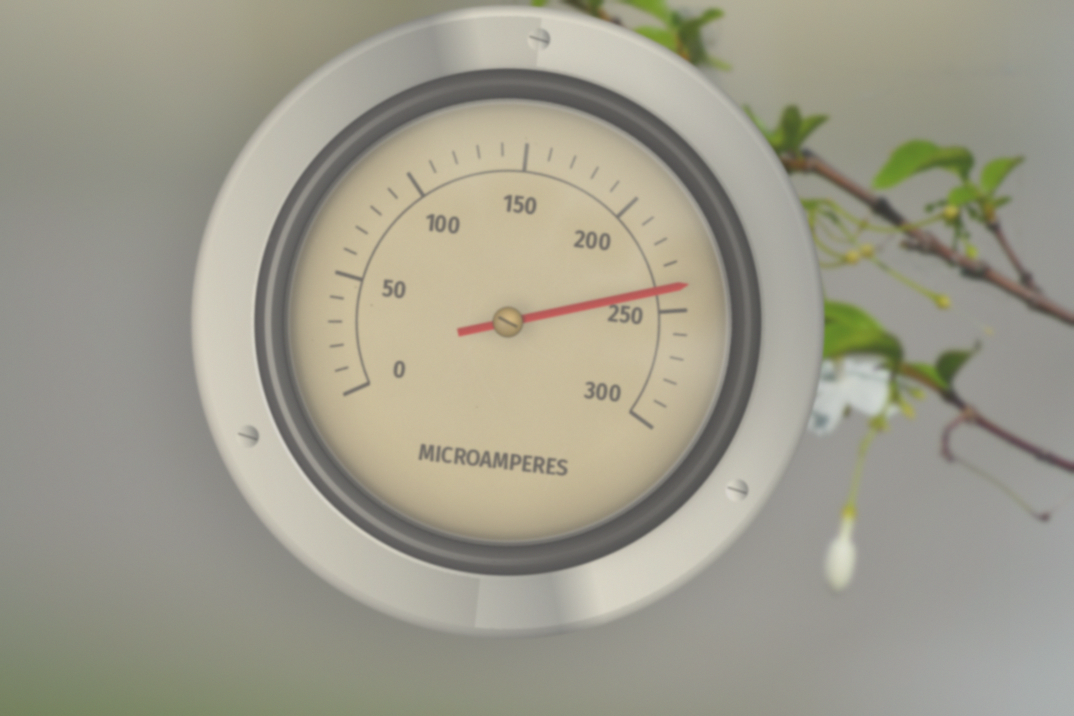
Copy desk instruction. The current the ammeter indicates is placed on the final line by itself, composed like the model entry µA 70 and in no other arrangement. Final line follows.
µA 240
